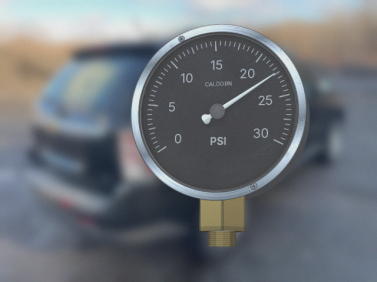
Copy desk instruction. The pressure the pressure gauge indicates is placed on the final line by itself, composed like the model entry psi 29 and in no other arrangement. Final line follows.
psi 22.5
